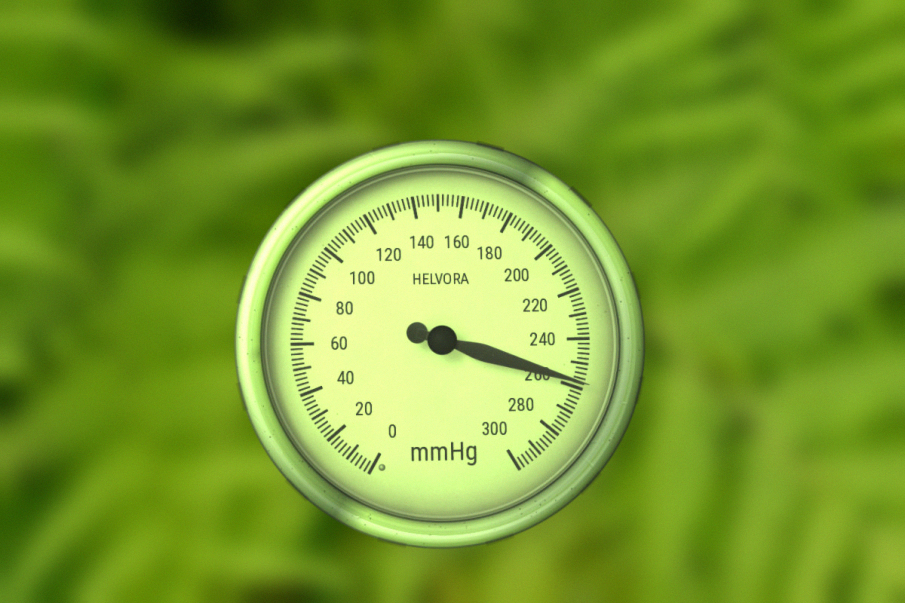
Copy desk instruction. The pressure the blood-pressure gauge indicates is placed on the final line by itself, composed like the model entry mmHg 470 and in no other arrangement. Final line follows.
mmHg 258
